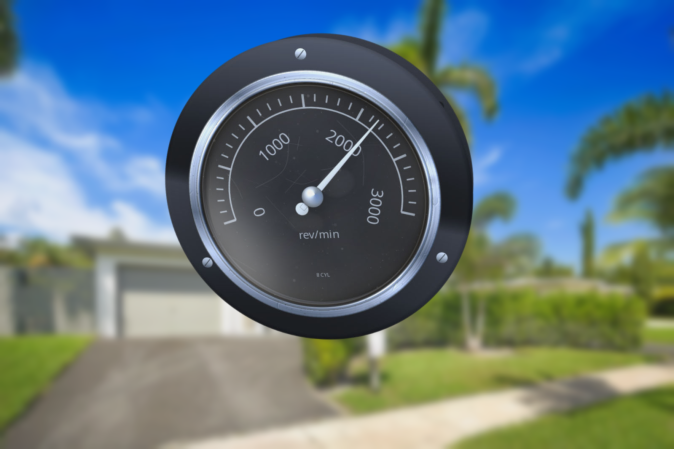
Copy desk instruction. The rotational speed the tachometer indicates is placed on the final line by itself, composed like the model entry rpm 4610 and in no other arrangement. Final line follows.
rpm 2150
